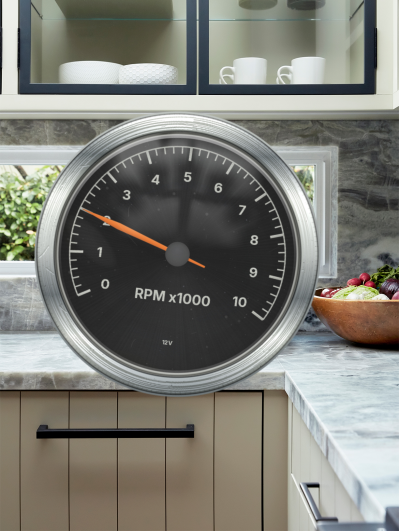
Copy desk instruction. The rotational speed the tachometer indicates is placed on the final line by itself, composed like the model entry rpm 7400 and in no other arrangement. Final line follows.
rpm 2000
